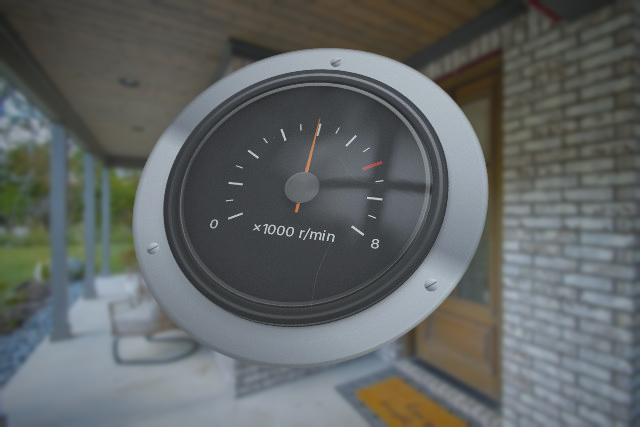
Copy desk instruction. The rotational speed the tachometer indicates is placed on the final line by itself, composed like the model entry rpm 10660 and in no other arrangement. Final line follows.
rpm 4000
